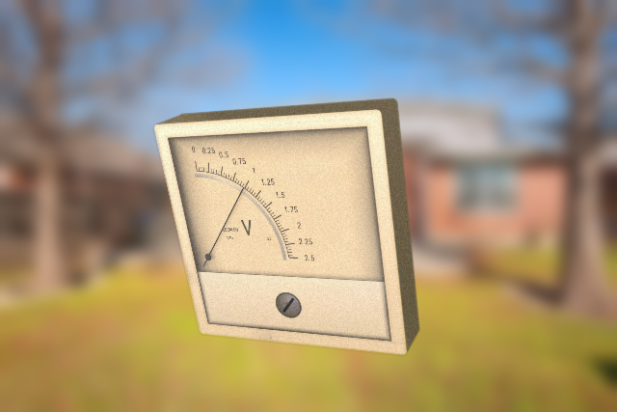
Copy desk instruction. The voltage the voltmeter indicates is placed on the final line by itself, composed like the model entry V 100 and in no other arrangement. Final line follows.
V 1
